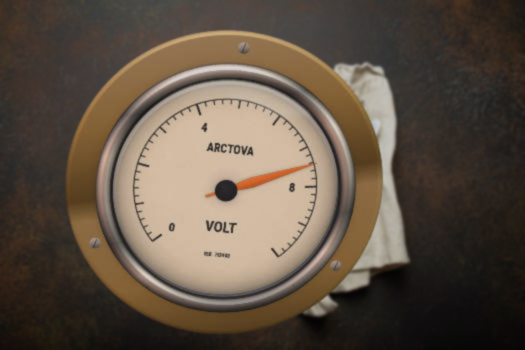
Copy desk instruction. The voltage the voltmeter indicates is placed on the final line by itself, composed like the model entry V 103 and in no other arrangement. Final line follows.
V 7.4
